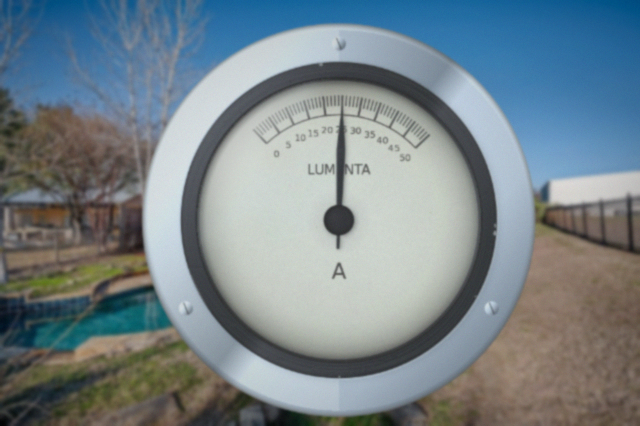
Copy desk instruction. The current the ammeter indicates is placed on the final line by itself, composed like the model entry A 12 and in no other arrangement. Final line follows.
A 25
